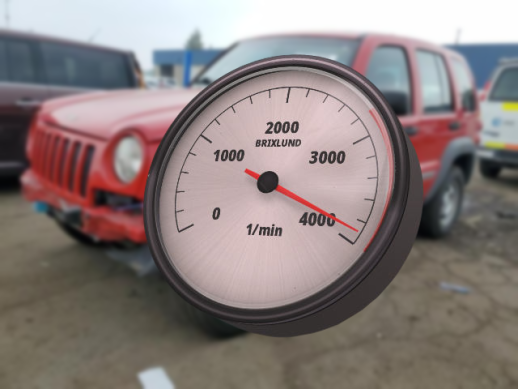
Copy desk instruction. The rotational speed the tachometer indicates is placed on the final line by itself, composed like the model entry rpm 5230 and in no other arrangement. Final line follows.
rpm 3900
